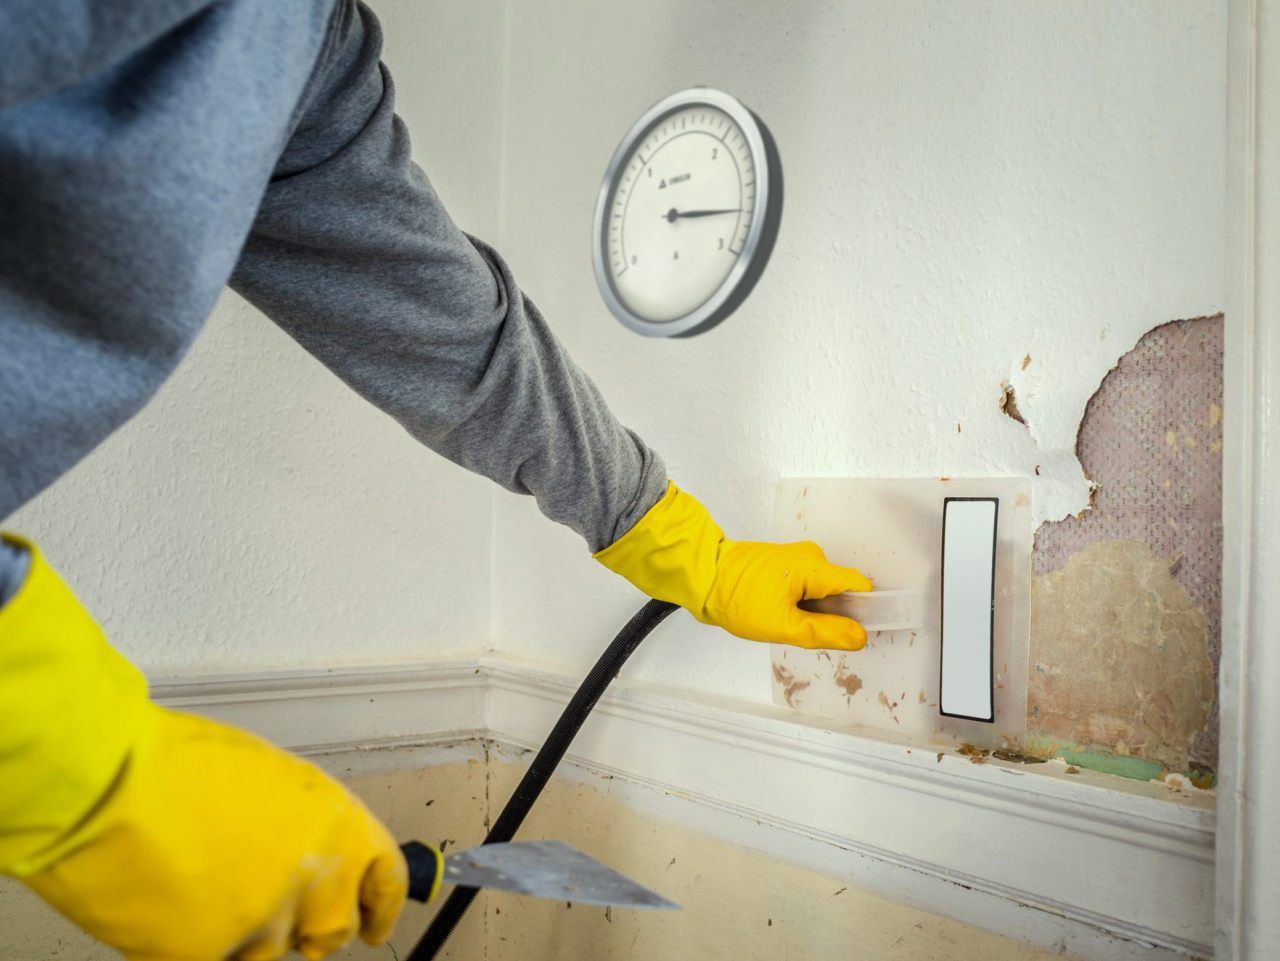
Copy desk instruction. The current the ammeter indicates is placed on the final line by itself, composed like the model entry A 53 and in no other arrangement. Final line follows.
A 2.7
